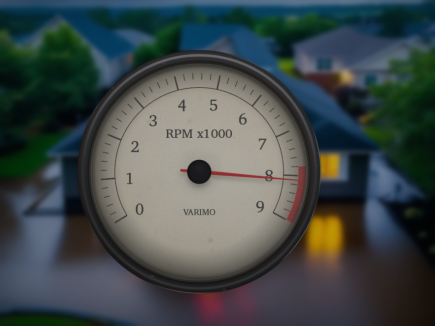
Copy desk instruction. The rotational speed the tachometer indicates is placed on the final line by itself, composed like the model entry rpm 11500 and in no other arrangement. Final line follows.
rpm 8100
